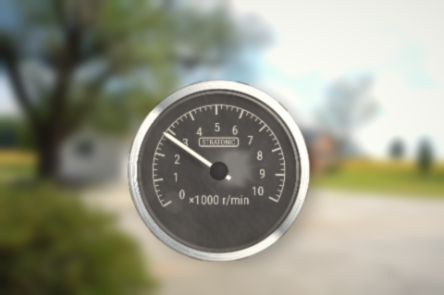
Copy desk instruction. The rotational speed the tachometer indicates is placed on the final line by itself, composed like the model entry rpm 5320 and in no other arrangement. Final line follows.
rpm 2800
